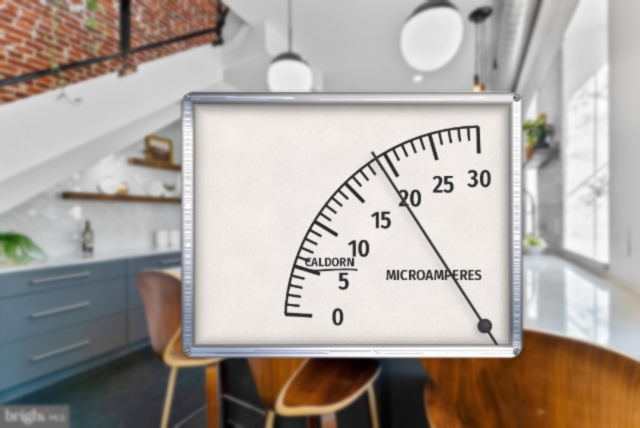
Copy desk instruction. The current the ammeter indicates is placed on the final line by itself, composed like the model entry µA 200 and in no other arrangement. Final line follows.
µA 19
